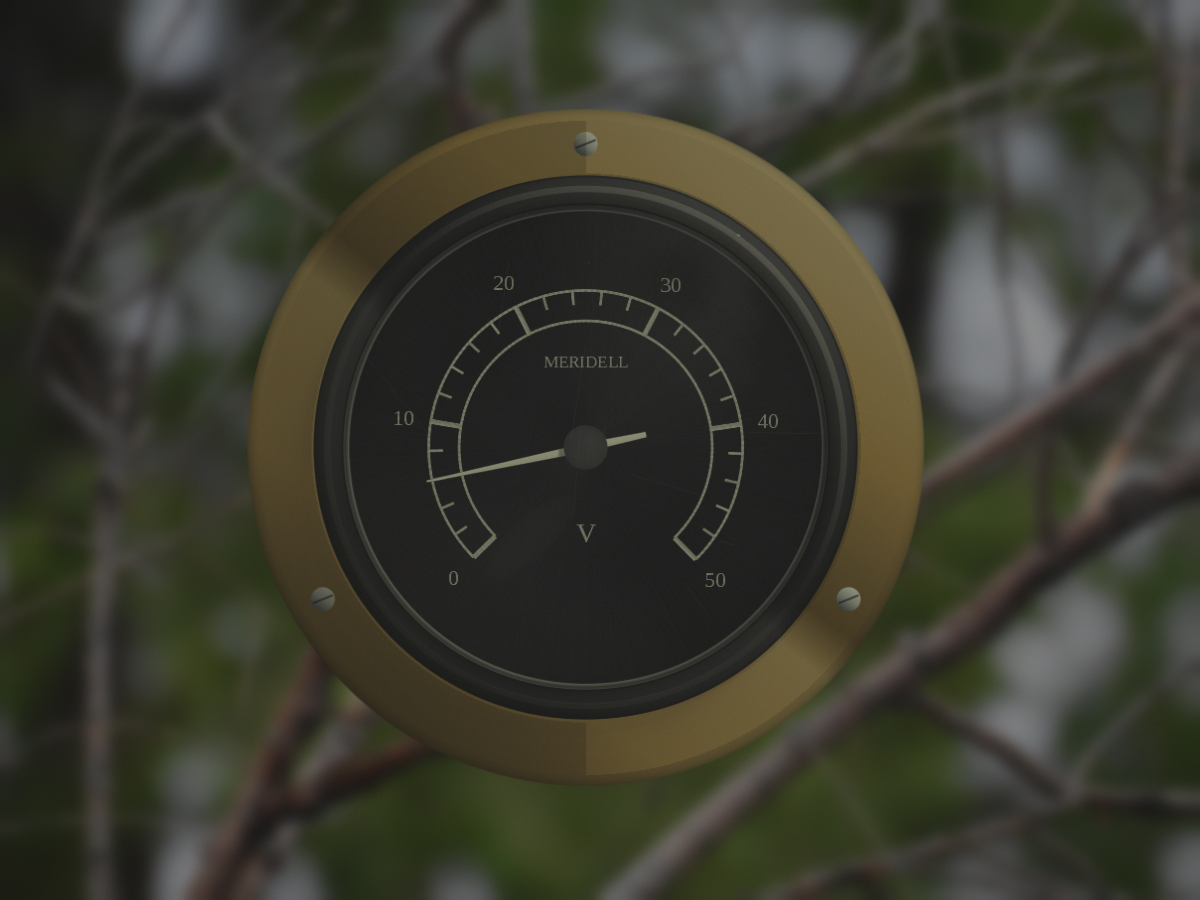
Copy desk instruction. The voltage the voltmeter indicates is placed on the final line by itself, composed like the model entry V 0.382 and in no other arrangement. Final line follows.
V 6
